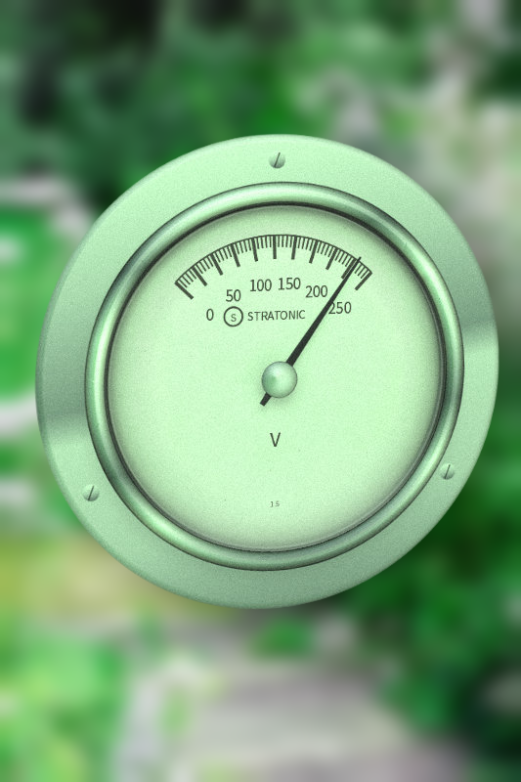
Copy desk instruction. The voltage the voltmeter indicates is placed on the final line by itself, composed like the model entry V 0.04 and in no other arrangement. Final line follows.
V 225
